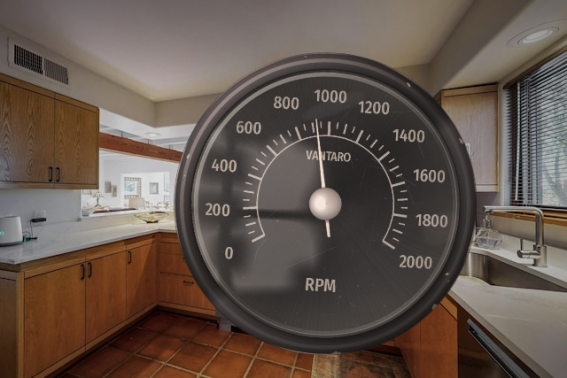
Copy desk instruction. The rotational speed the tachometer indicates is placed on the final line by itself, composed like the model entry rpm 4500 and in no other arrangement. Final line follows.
rpm 925
